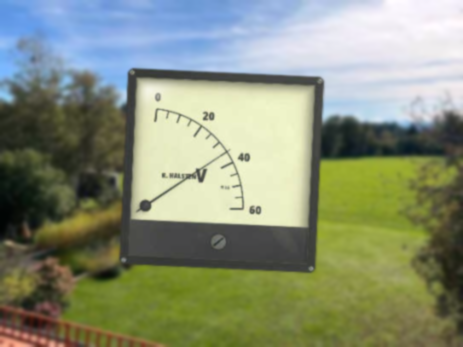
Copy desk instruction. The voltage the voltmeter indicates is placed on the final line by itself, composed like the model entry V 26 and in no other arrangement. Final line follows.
V 35
